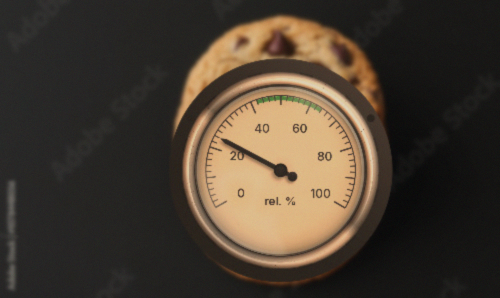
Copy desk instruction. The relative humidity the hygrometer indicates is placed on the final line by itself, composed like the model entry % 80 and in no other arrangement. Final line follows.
% 24
